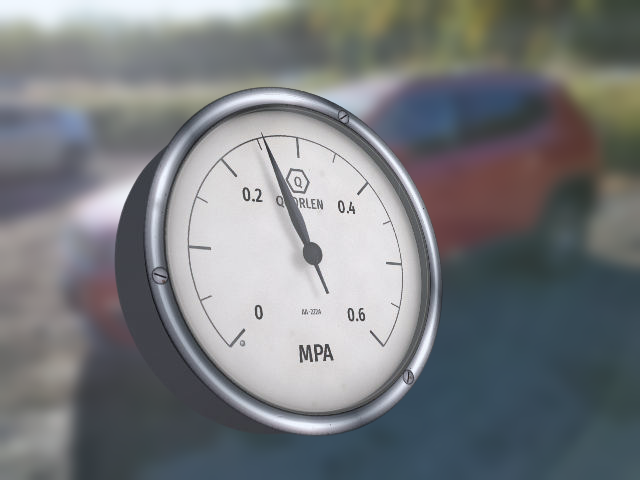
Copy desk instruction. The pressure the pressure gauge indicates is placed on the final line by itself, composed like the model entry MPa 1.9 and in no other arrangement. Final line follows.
MPa 0.25
